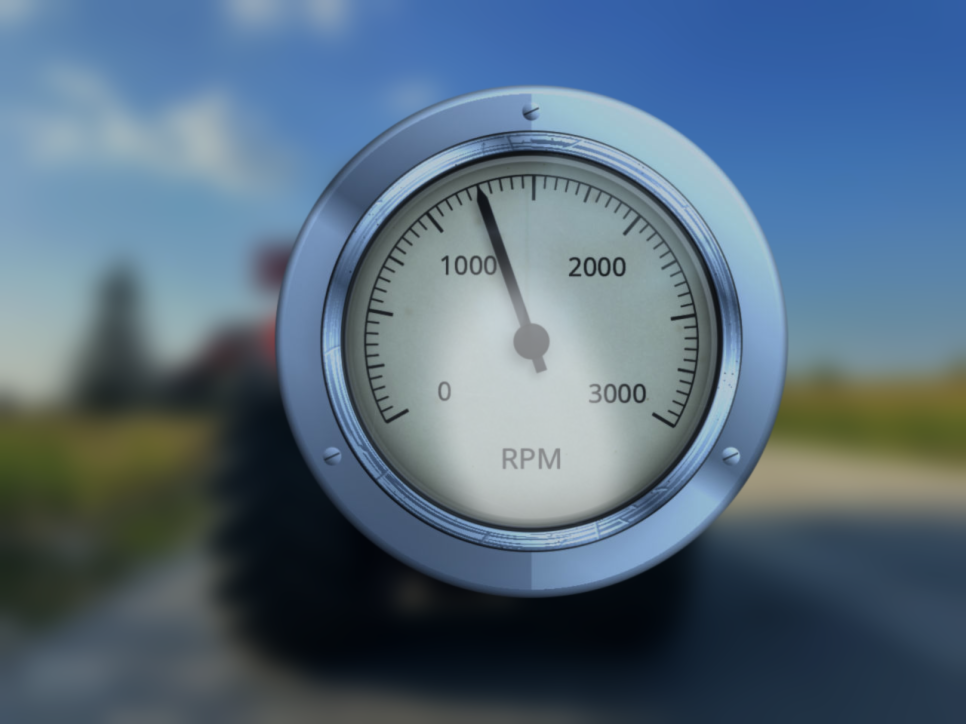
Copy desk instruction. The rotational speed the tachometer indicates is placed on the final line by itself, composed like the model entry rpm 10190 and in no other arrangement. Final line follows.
rpm 1250
